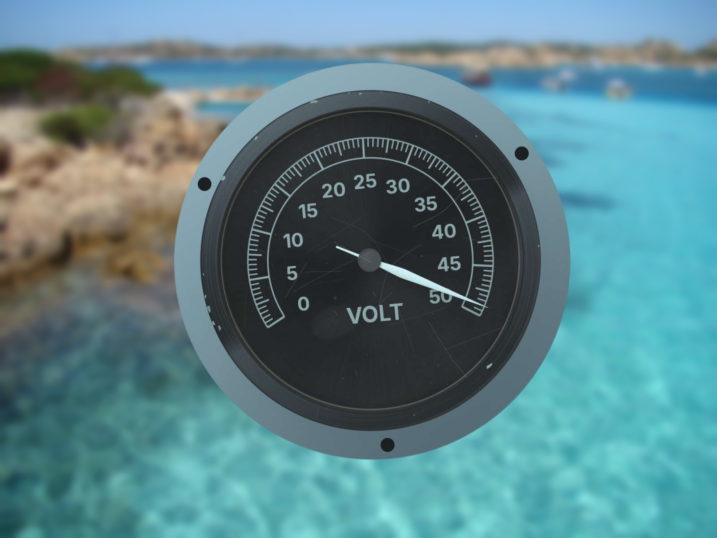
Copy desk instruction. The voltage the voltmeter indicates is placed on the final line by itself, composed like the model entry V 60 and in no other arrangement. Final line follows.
V 49
